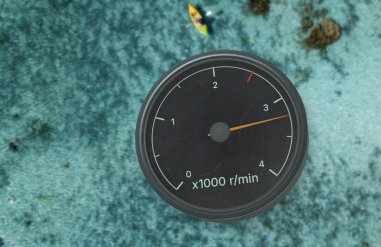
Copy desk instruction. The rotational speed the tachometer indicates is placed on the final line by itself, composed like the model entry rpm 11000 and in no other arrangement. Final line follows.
rpm 3250
